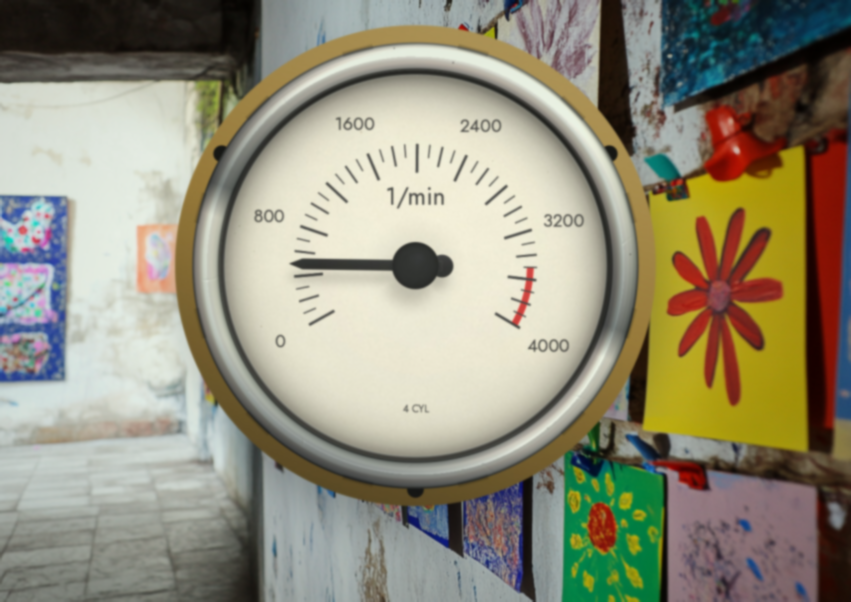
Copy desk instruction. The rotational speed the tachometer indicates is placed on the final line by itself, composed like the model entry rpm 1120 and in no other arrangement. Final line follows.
rpm 500
